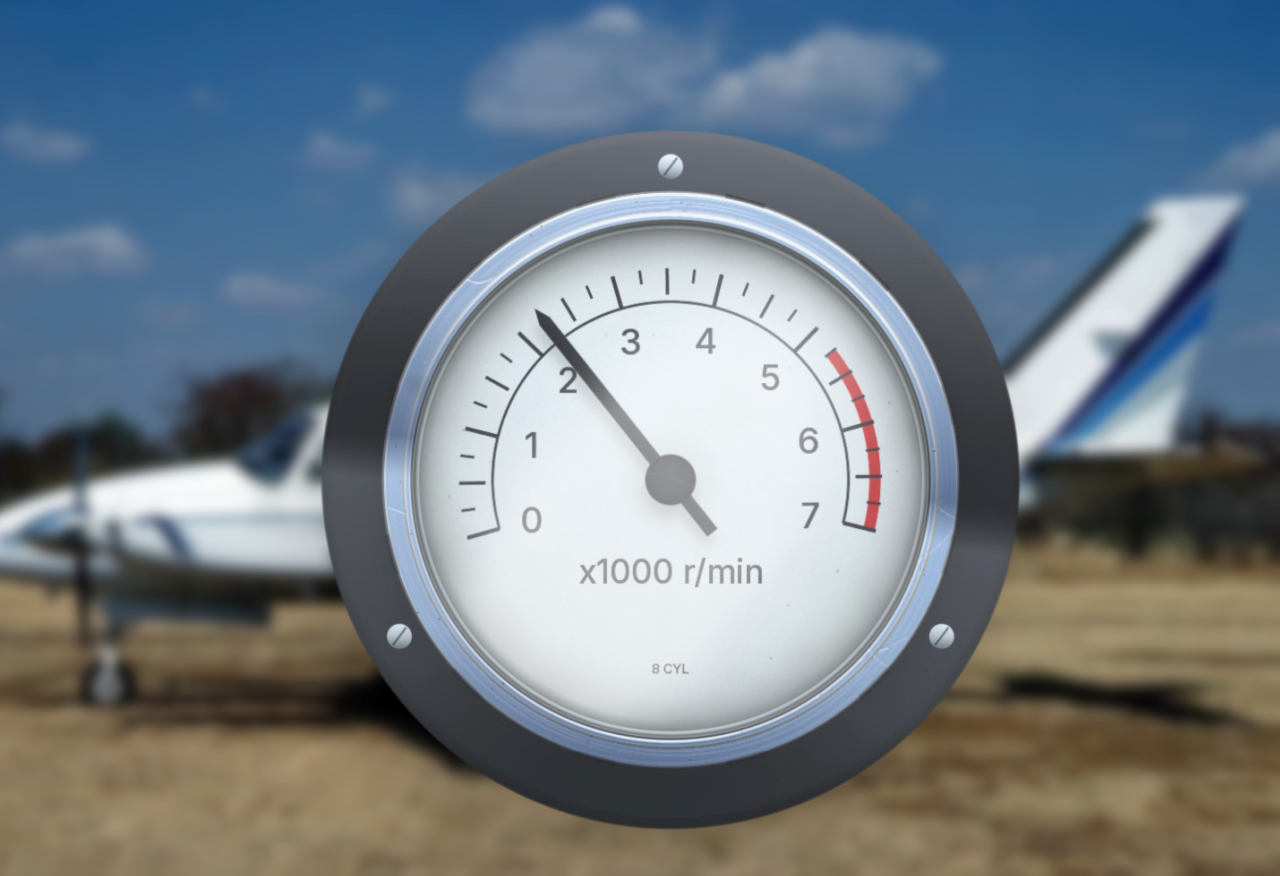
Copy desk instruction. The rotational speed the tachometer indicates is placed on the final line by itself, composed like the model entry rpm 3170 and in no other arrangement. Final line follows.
rpm 2250
